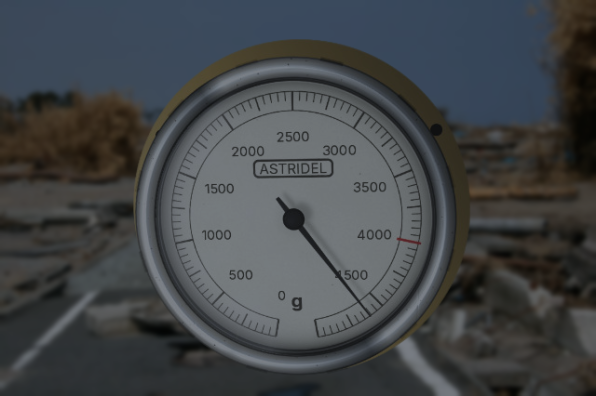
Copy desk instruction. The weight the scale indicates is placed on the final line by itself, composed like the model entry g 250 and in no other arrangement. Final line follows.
g 4600
